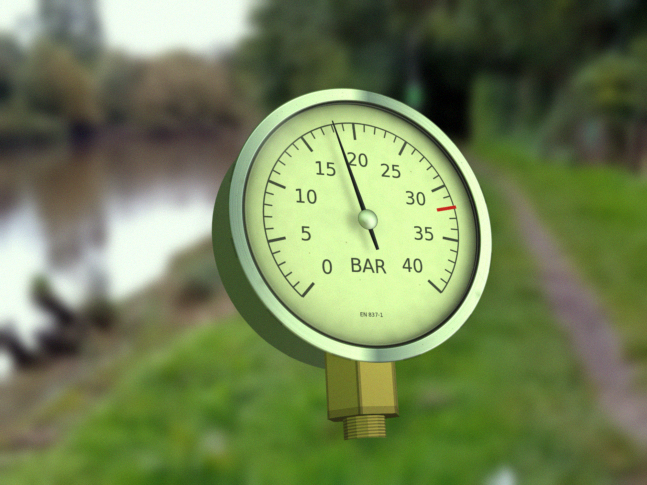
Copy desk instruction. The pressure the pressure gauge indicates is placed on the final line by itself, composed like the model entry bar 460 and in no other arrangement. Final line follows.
bar 18
